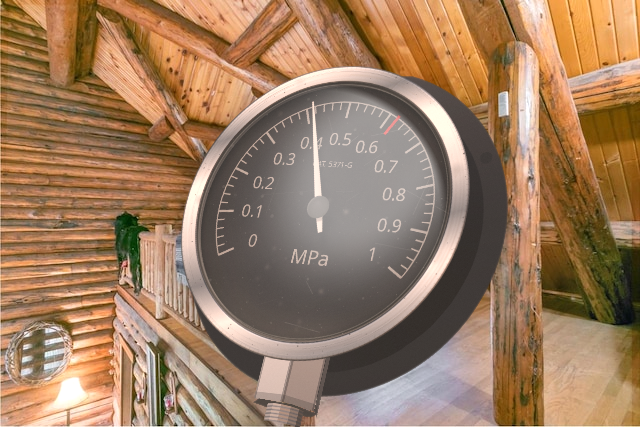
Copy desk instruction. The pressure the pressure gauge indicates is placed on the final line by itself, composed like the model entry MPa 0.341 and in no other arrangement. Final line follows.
MPa 0.42
